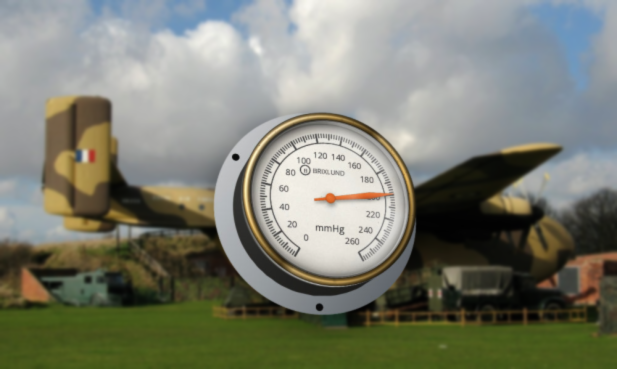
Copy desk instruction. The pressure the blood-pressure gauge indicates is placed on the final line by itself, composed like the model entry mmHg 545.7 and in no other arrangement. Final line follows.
mmHg 200
